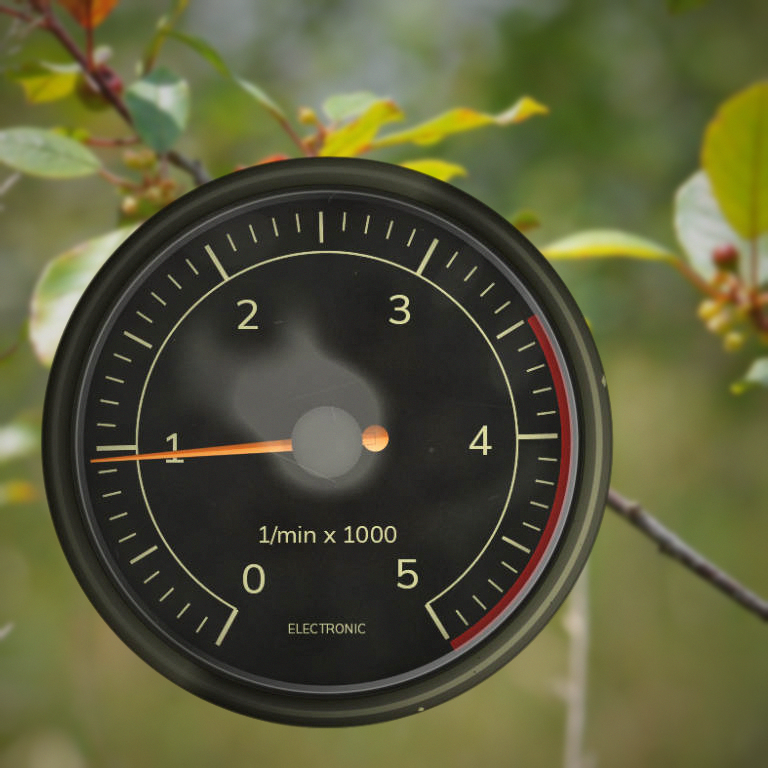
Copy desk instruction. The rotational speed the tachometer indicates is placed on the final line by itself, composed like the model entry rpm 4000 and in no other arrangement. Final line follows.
rpm 950
